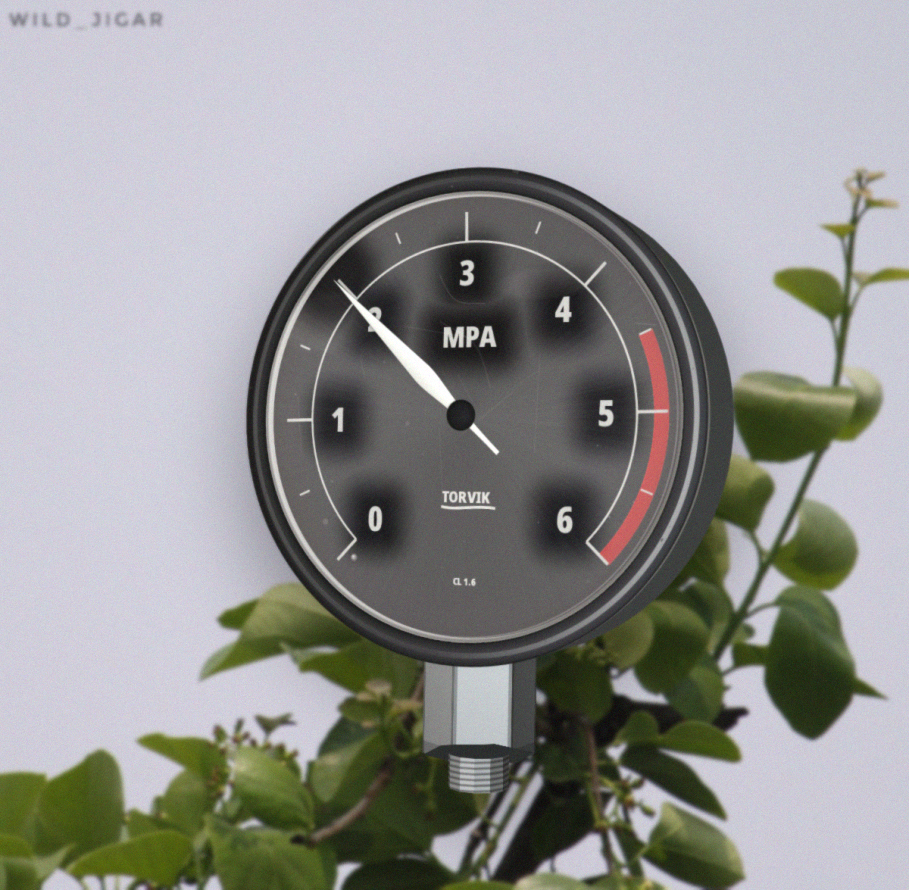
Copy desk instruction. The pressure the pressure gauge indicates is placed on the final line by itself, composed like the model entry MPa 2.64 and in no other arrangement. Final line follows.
MPa 2
